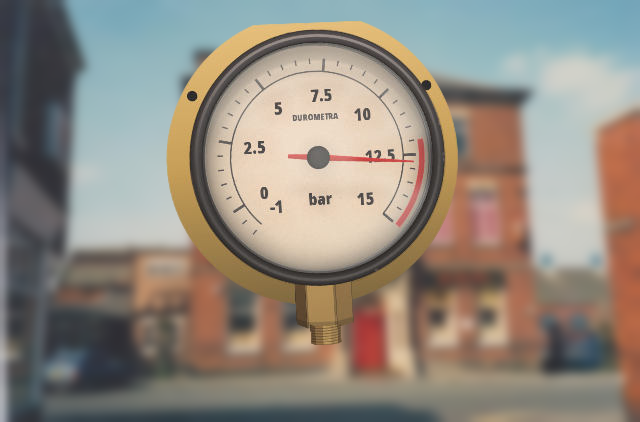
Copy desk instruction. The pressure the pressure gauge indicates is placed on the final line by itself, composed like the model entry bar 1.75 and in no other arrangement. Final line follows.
bar 12.75
